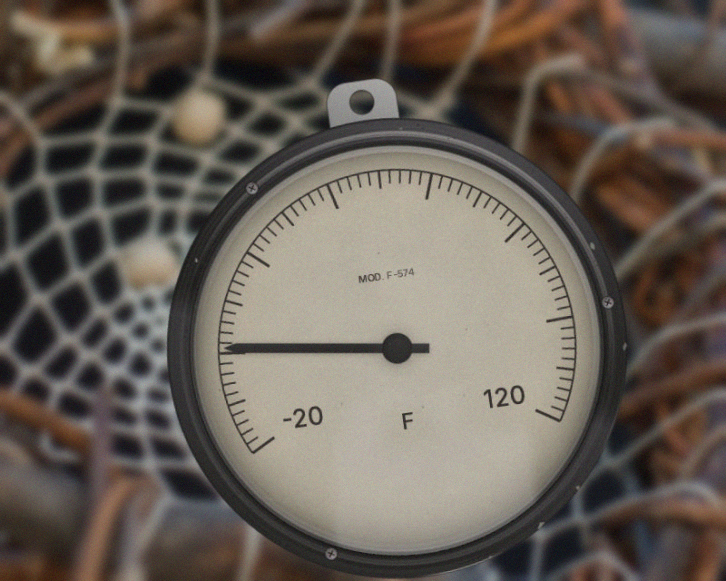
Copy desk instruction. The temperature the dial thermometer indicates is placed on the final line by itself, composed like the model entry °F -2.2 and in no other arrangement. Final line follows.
°F 1
